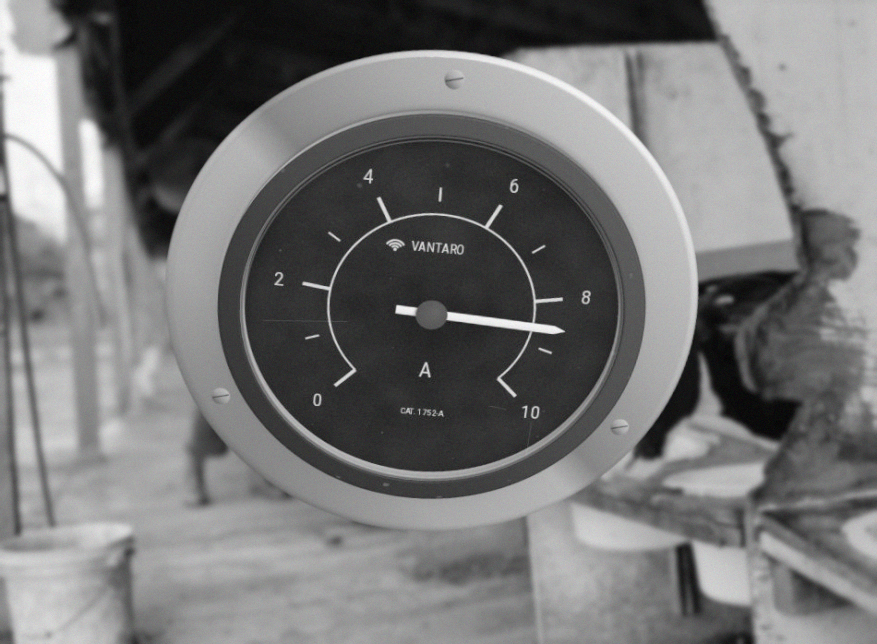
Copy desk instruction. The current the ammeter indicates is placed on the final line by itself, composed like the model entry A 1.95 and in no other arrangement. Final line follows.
A 8.5
